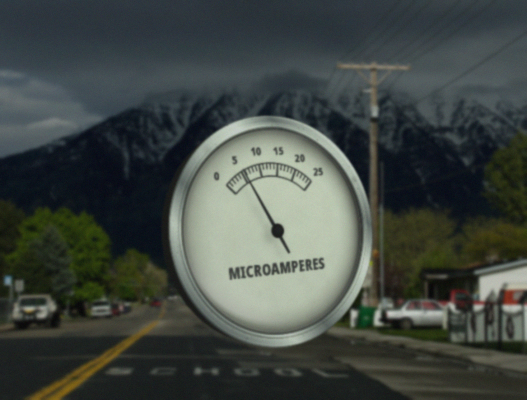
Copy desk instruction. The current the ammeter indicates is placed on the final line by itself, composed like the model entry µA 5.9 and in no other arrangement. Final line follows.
µA 5
